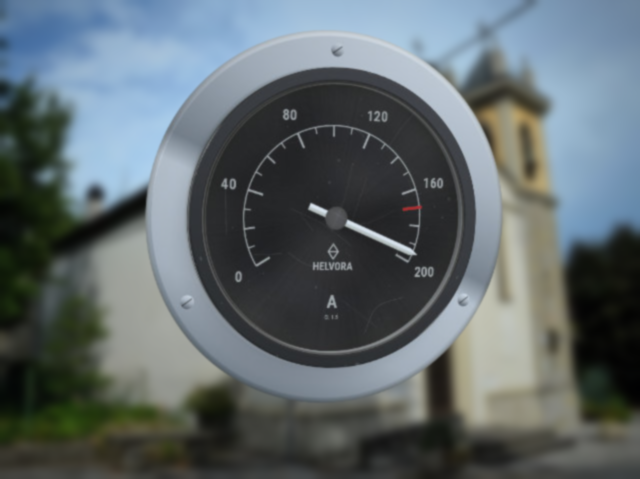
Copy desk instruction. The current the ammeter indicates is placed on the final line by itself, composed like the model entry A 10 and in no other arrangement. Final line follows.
A 195
